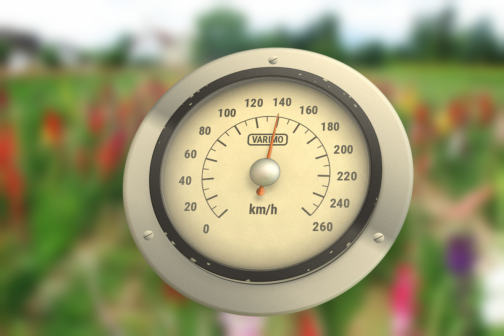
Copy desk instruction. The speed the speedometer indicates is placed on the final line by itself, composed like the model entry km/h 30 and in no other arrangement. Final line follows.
km/h 140
